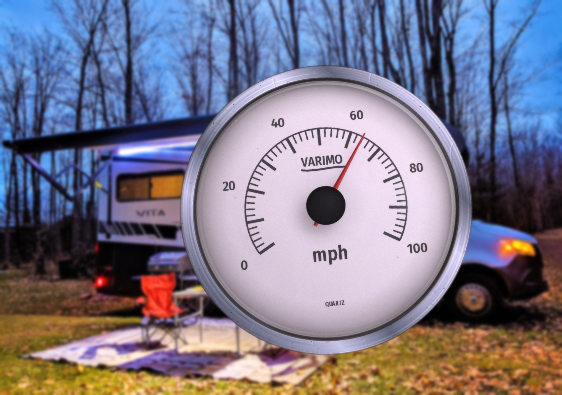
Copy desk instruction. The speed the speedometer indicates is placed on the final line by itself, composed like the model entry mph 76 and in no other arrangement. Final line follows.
mph 64
